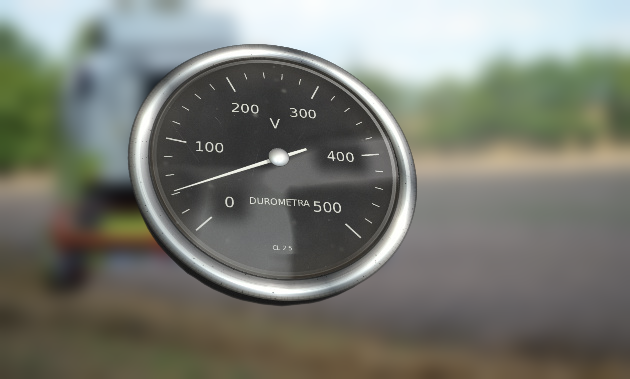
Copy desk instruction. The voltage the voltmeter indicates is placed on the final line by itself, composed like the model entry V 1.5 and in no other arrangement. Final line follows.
V 40
